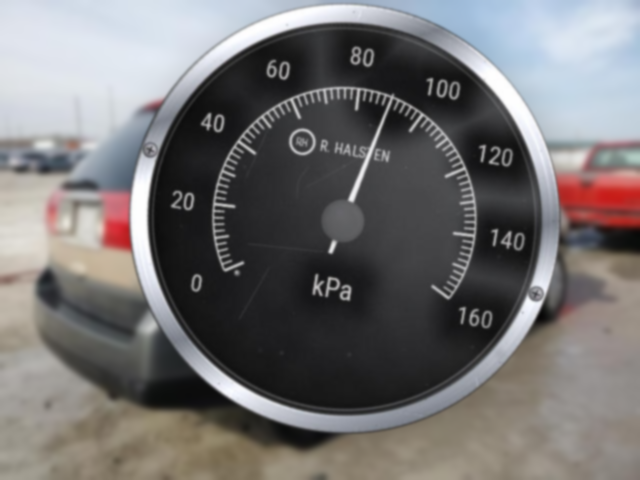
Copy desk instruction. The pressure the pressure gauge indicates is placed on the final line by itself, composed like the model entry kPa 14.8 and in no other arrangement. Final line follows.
kPa 90
